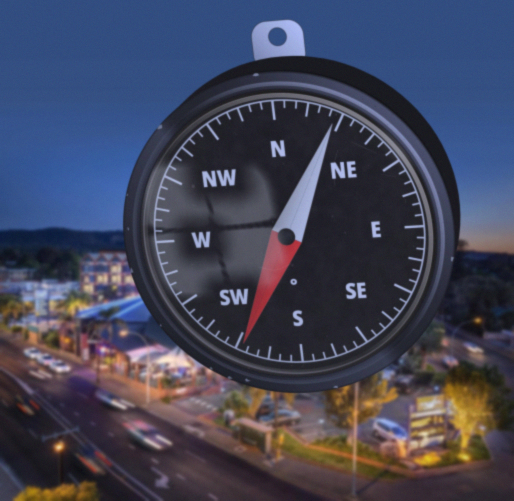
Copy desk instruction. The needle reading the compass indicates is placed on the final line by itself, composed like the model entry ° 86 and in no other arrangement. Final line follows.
° 207.5
